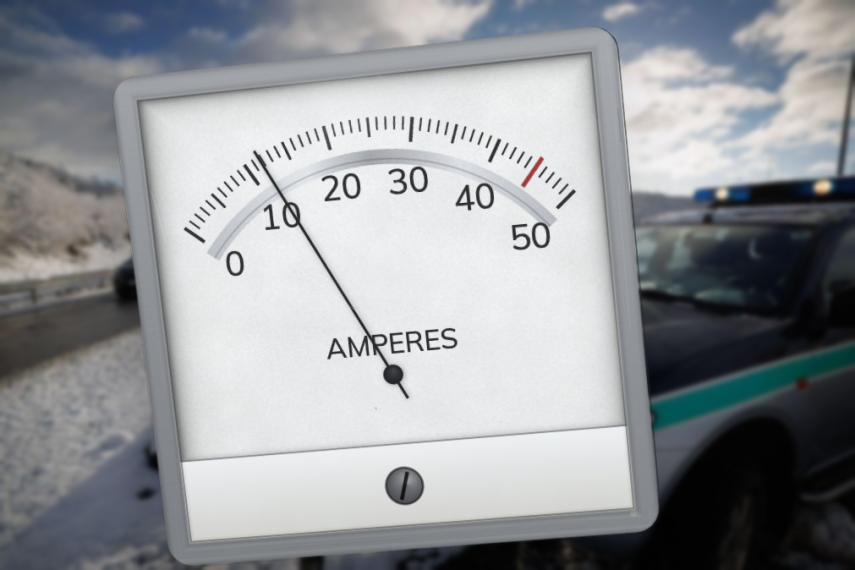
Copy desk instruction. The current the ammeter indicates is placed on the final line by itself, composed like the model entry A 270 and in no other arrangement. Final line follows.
A 12
